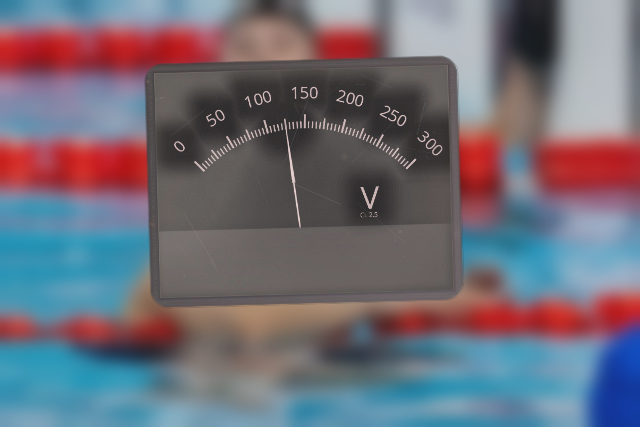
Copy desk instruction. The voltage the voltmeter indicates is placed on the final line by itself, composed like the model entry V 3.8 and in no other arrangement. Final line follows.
V 125
